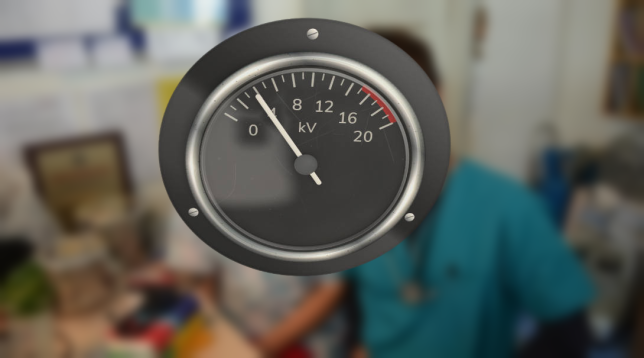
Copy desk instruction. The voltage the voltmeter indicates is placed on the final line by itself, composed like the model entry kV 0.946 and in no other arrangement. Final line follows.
kV 4
